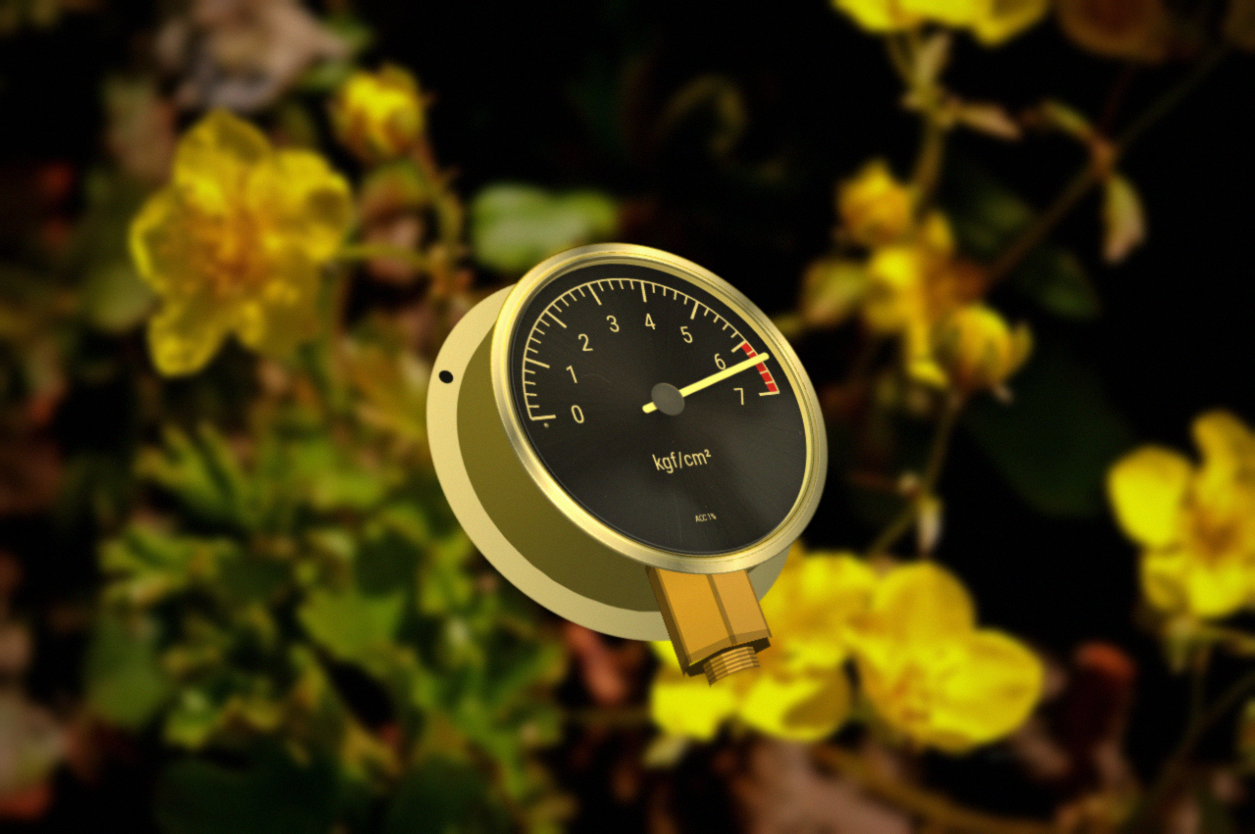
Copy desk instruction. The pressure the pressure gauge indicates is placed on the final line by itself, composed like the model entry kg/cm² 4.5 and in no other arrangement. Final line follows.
kg/cm² 6.4
